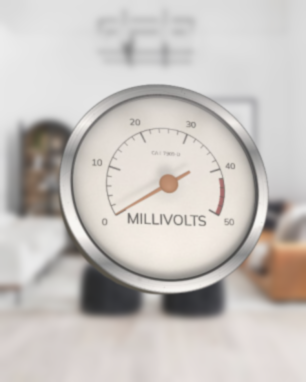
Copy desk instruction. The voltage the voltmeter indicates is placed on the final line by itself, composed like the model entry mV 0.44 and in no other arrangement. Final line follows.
mV 0
